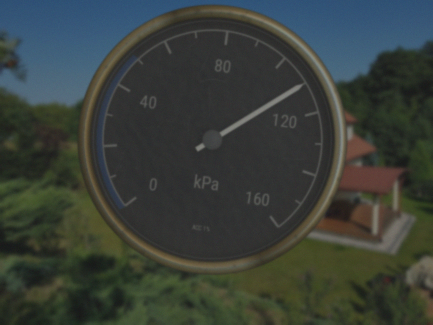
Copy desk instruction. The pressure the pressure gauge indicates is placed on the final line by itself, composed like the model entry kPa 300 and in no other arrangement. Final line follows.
kPa 110
